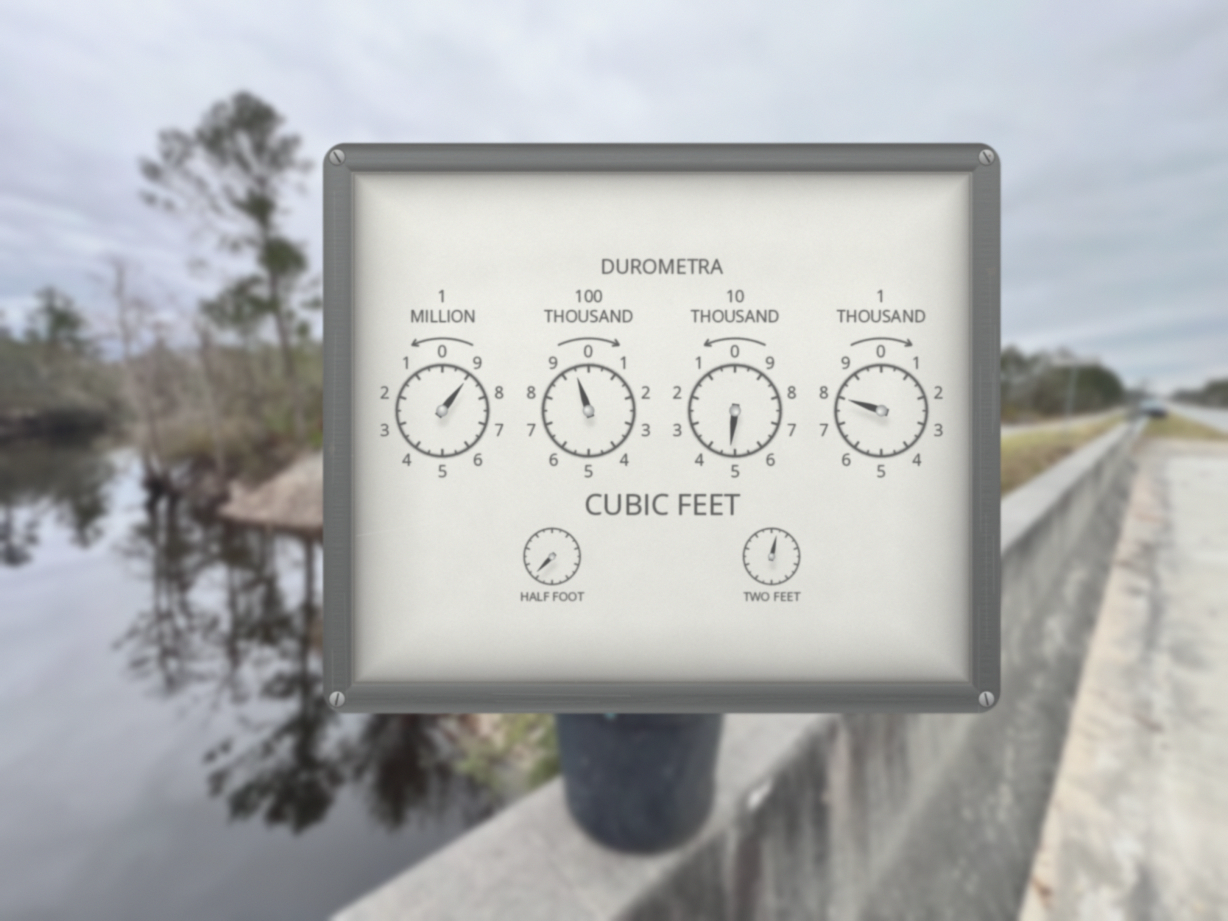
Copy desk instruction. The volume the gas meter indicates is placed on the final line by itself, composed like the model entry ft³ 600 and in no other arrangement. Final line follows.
ft³ 894800
